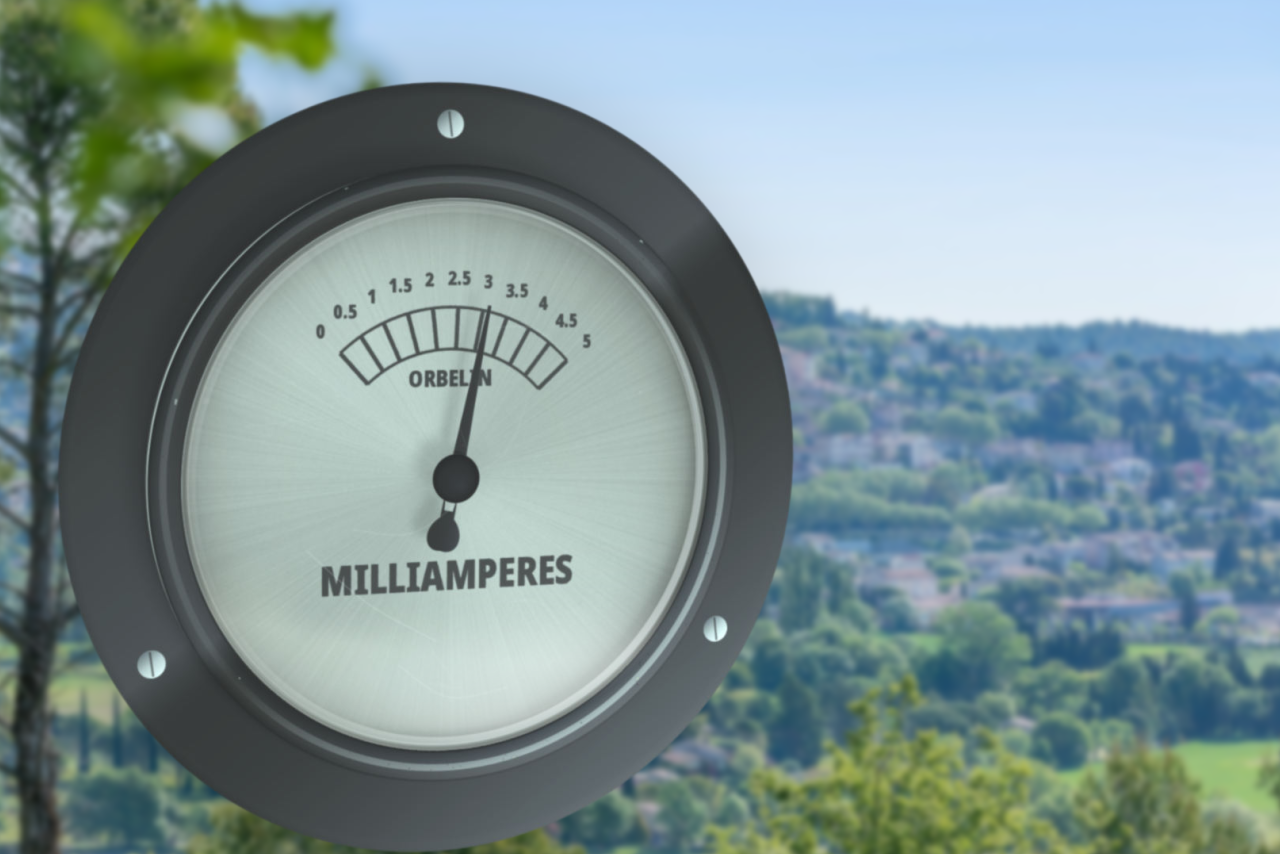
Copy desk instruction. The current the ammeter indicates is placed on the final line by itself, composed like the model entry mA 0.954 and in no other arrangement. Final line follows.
mA 3
